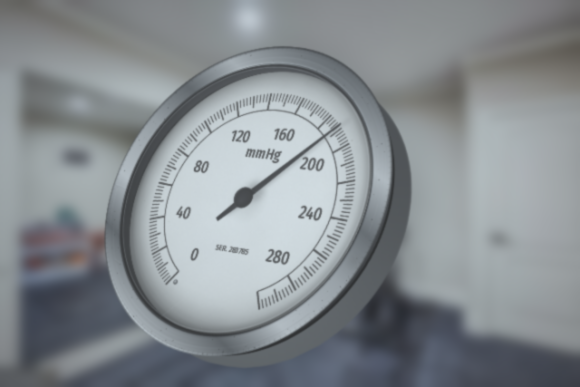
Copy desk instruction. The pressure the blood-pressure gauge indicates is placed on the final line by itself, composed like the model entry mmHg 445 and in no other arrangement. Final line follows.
mmHg 190
